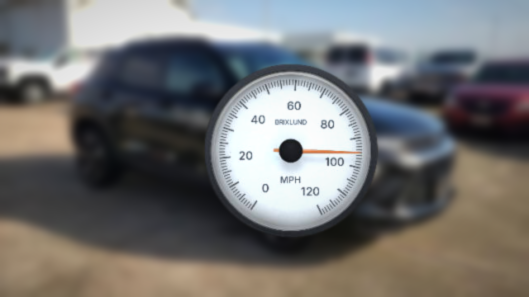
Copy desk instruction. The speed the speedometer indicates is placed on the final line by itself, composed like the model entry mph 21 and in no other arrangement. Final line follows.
mph 95
